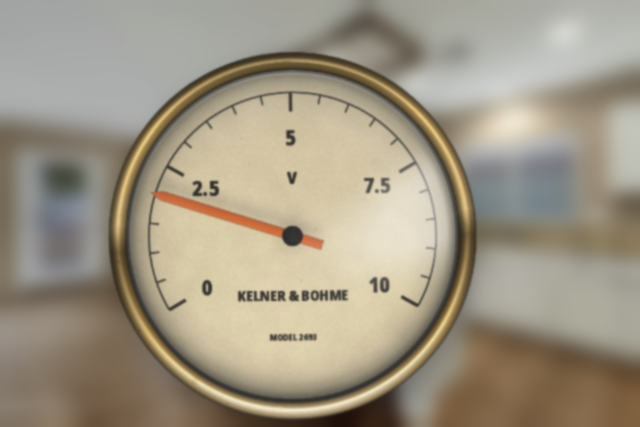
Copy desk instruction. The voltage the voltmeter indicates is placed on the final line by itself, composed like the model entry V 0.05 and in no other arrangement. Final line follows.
V 2
